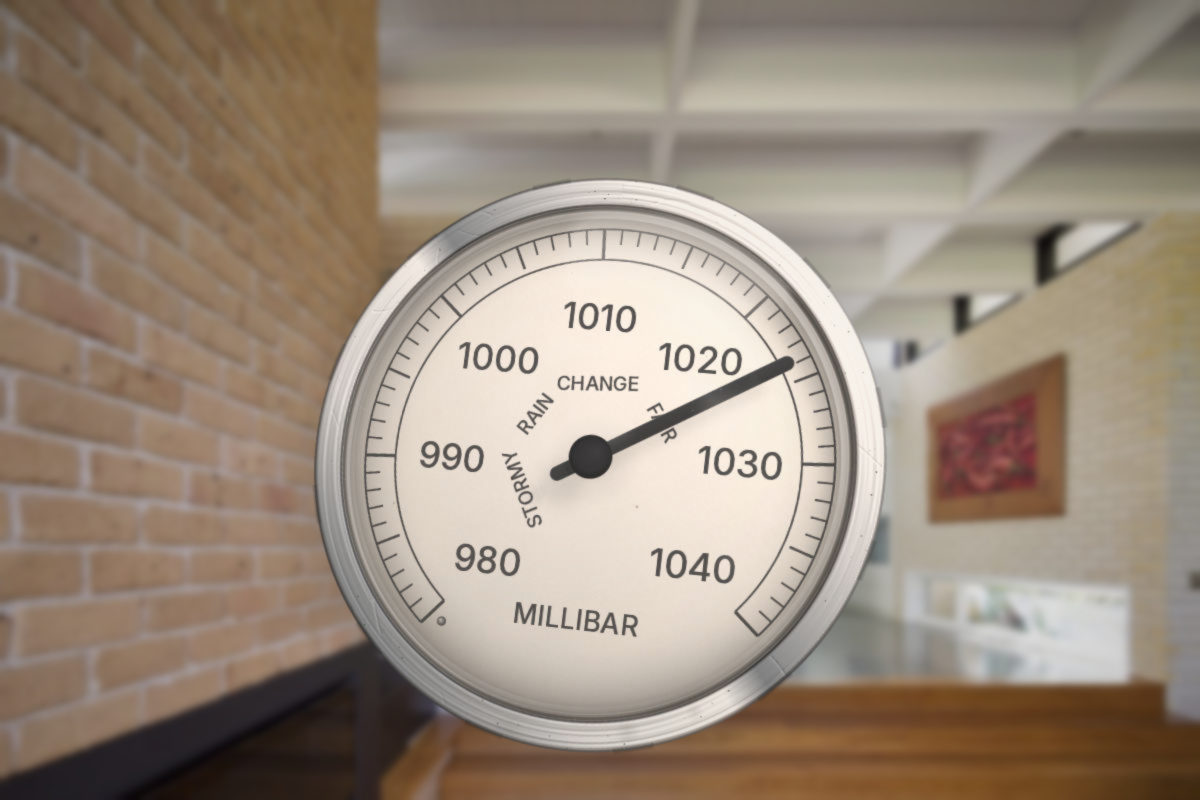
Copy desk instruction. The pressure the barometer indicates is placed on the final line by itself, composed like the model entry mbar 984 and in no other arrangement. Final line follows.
mbar 1024
